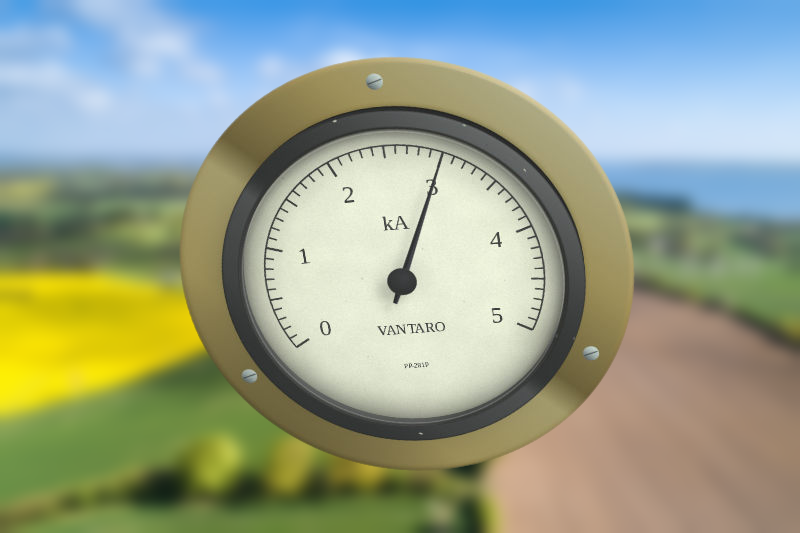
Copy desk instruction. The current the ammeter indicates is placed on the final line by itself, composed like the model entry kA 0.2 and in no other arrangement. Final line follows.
kA 3
